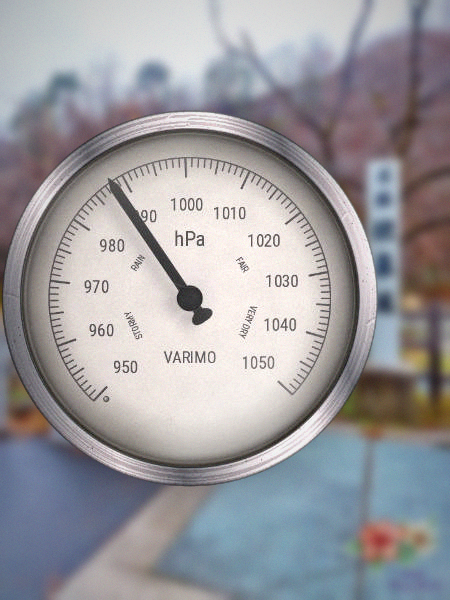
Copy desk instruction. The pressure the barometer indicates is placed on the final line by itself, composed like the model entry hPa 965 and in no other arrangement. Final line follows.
hPa 988
